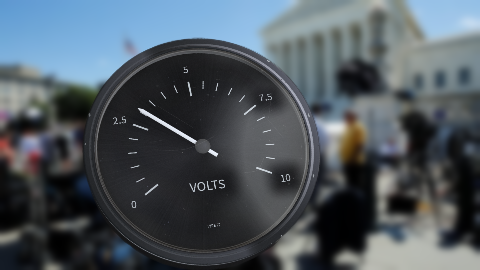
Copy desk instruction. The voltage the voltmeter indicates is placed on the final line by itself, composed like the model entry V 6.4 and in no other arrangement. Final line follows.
V 3
